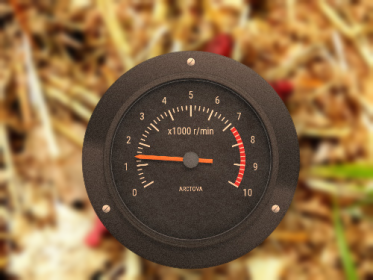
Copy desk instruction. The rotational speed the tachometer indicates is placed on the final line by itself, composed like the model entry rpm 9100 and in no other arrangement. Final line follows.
rpm 1400
